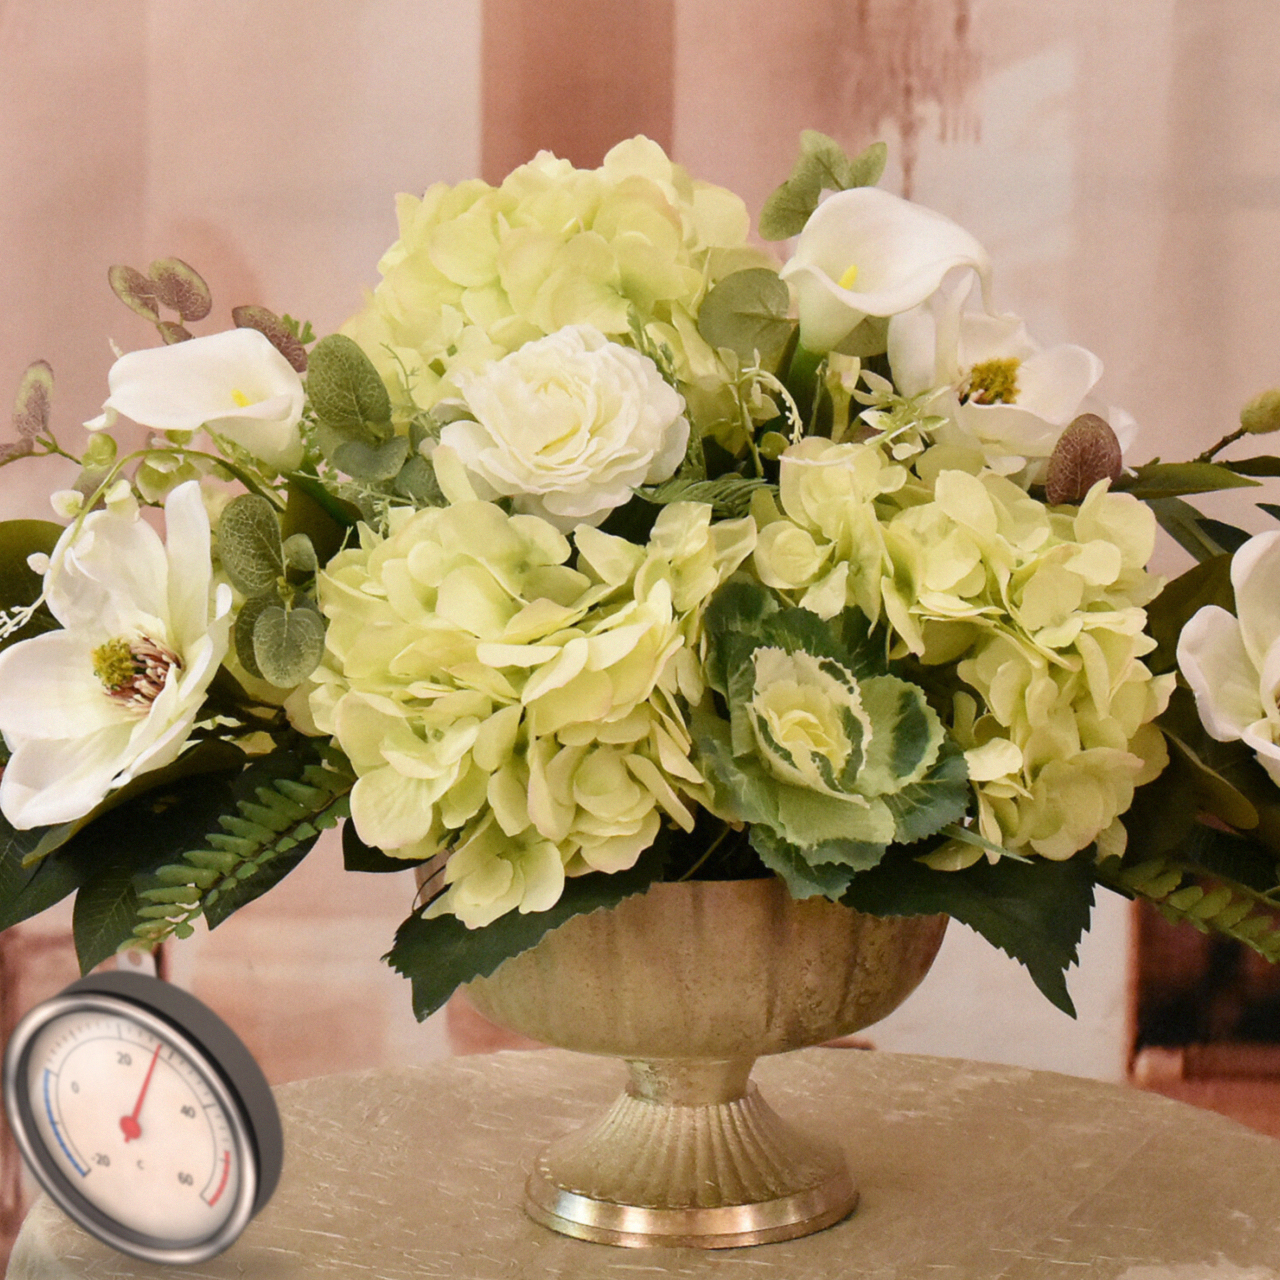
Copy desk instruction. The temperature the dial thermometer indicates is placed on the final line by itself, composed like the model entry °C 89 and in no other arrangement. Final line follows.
°C 28
